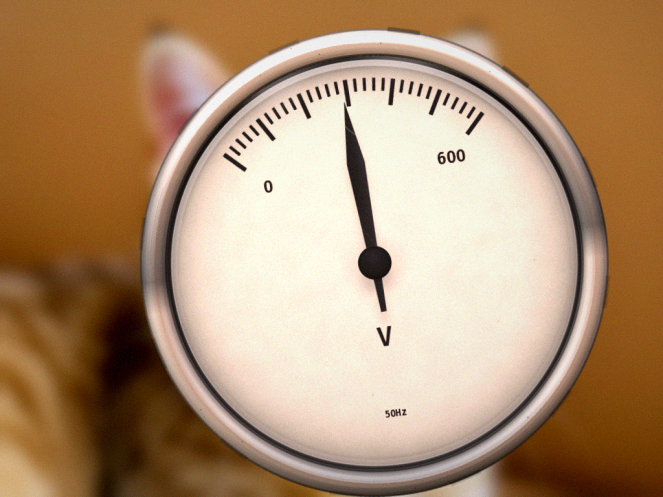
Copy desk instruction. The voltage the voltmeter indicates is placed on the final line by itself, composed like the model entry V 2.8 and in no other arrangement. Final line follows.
V 290
